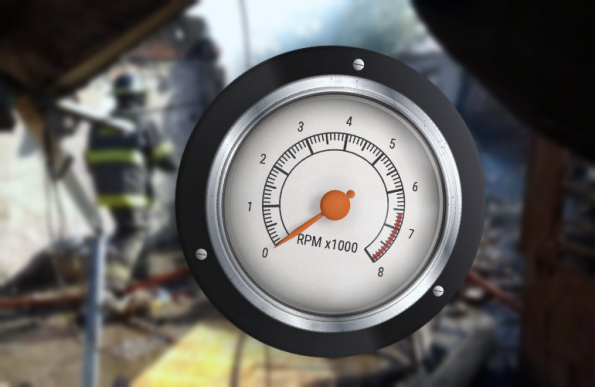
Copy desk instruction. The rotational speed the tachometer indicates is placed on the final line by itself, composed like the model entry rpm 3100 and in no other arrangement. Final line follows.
rpm 0
